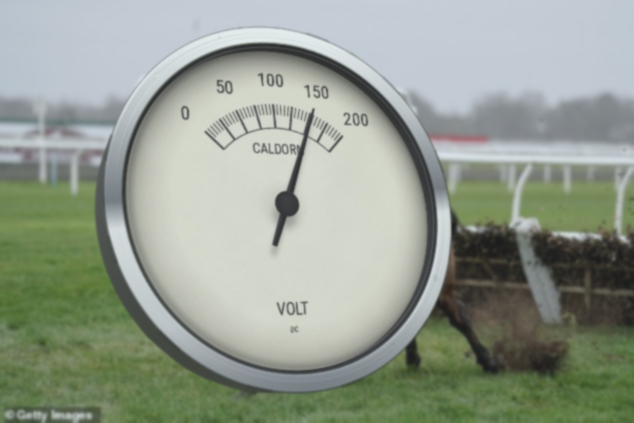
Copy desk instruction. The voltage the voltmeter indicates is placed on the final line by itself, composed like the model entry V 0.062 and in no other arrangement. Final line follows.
V 150
